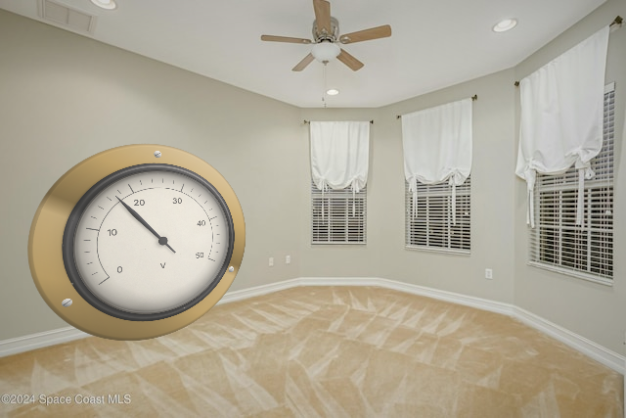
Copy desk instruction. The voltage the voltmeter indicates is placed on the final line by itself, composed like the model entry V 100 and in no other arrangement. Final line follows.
V 17
